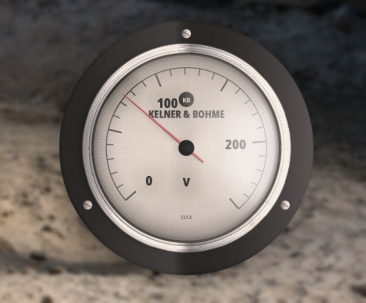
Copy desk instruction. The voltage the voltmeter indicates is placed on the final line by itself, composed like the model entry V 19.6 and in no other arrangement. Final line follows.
V 75
